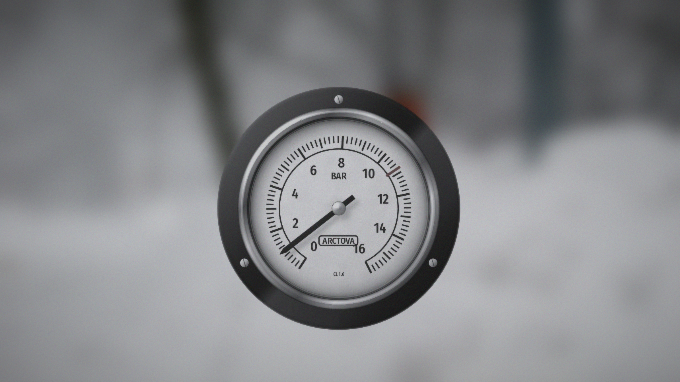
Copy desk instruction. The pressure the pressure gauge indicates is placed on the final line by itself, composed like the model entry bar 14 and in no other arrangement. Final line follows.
bar 1
